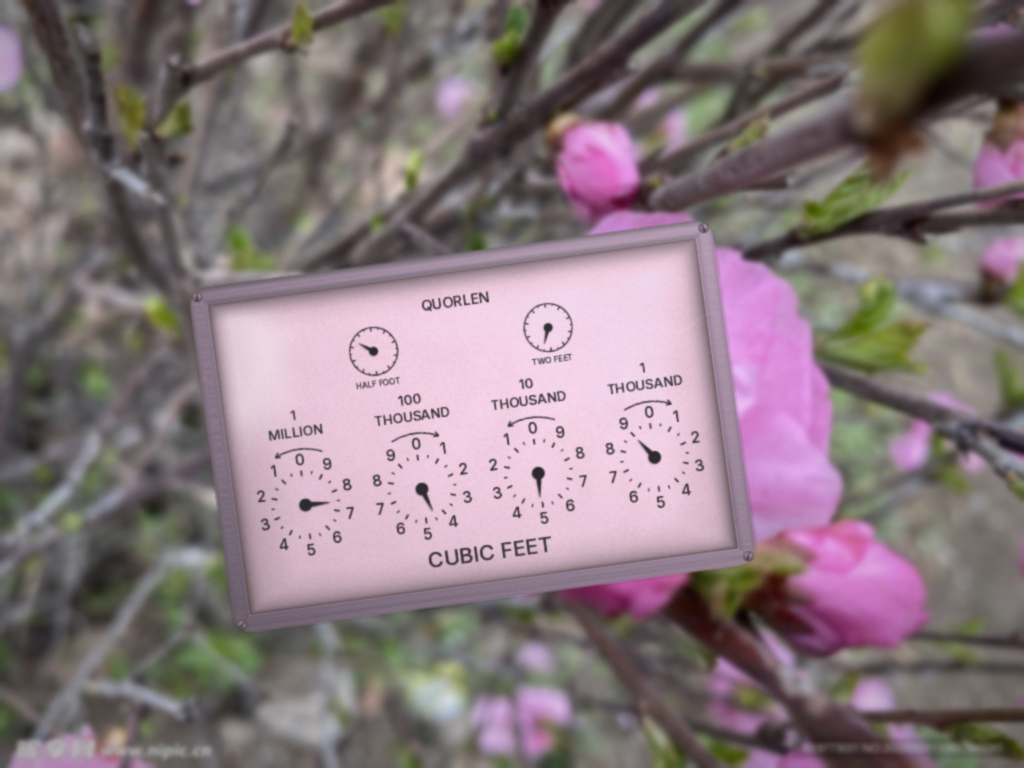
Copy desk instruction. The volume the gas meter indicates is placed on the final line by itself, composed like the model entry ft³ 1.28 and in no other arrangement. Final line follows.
ft³ 744900
